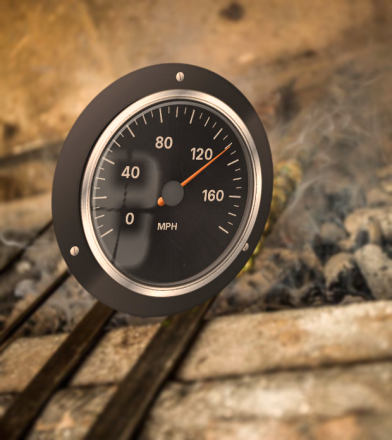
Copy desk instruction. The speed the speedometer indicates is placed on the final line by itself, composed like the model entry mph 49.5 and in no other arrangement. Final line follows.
mph 130
